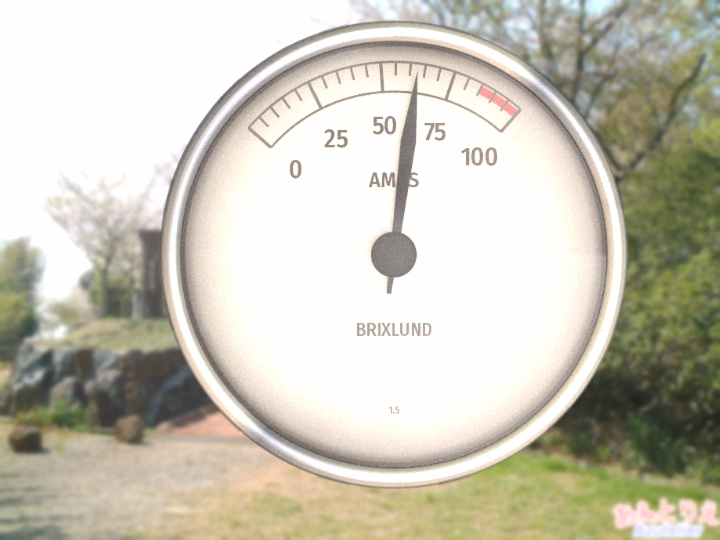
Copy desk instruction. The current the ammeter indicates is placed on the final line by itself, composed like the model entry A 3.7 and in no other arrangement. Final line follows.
A 62.5
